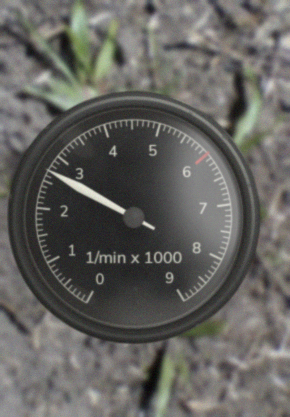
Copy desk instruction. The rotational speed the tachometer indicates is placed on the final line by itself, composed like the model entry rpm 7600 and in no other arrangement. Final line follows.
rpm 2700
